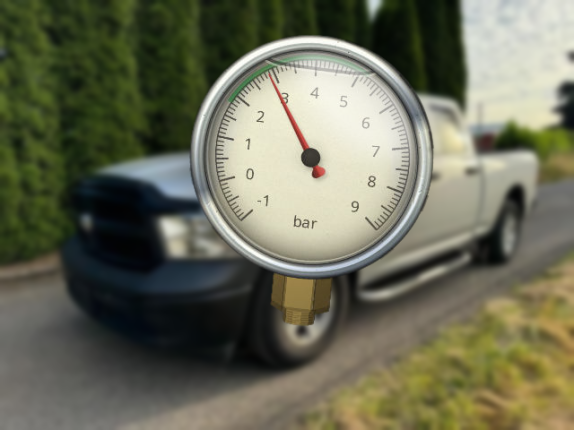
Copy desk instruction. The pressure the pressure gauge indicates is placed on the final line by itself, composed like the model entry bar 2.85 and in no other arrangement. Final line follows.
bar 2.9
